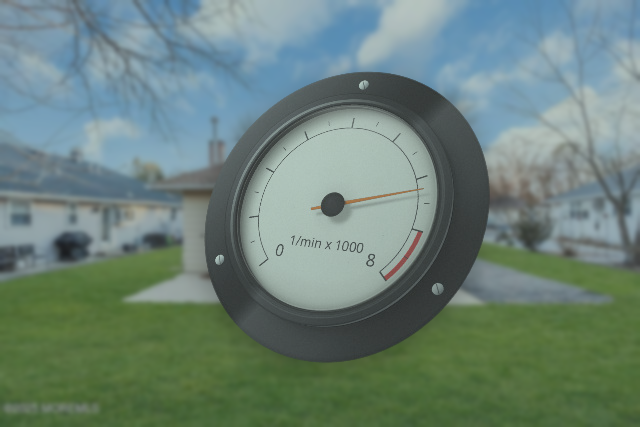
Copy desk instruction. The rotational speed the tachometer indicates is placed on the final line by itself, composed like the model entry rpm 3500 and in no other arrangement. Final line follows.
rpm 6250
